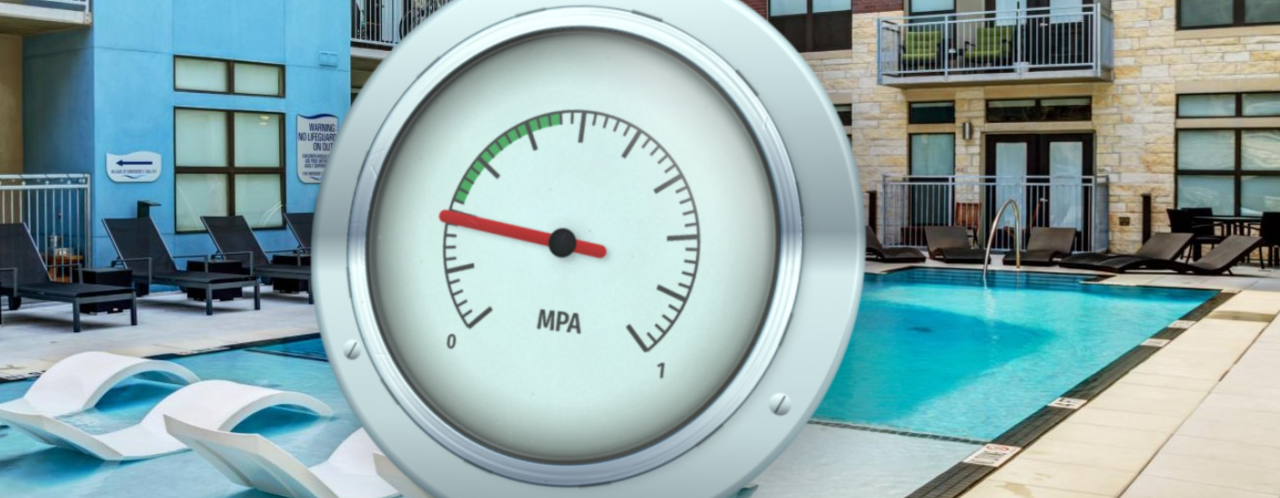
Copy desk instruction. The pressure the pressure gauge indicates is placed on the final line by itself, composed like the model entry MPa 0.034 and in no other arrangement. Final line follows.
MPa 0.19
